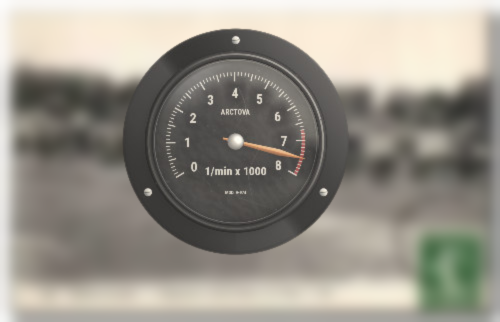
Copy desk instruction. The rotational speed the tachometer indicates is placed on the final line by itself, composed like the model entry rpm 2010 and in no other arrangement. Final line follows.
rpm 7500
